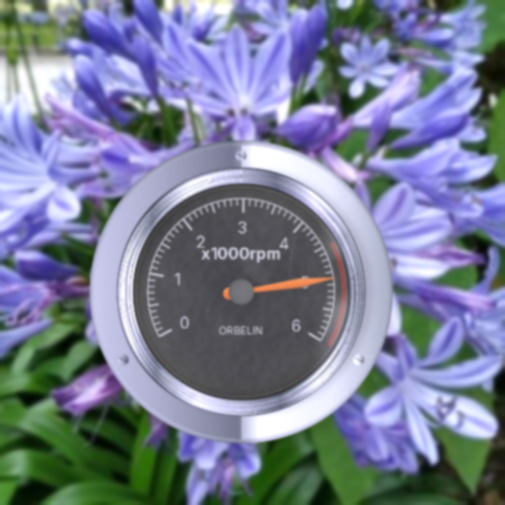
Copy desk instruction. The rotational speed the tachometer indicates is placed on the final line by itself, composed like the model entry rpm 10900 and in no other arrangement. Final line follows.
rpm 5000
